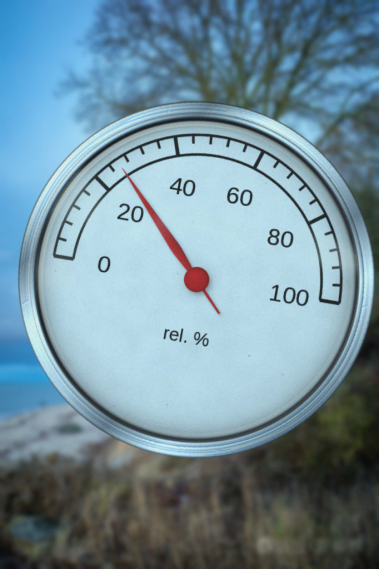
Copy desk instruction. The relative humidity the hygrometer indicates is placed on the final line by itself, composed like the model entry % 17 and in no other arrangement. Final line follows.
% 26
